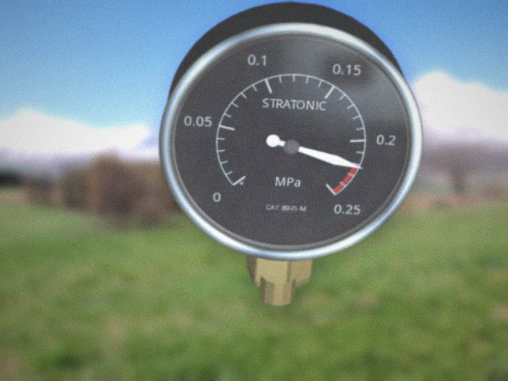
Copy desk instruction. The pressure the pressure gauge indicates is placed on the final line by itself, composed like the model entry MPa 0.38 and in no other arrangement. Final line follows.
MPa 0.22
